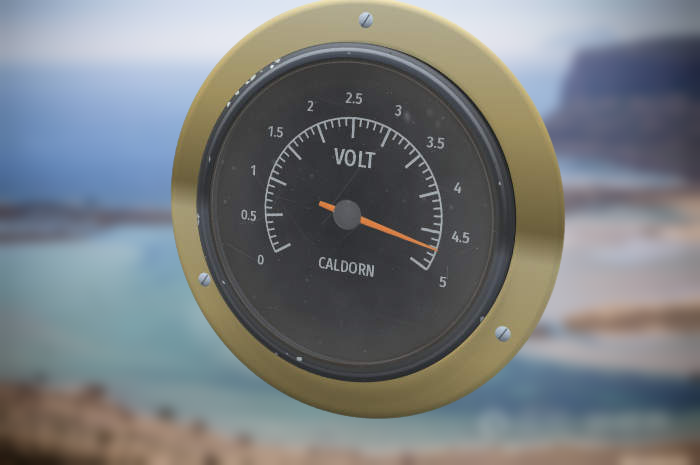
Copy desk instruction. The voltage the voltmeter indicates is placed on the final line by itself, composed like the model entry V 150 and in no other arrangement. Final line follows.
V 4.7
